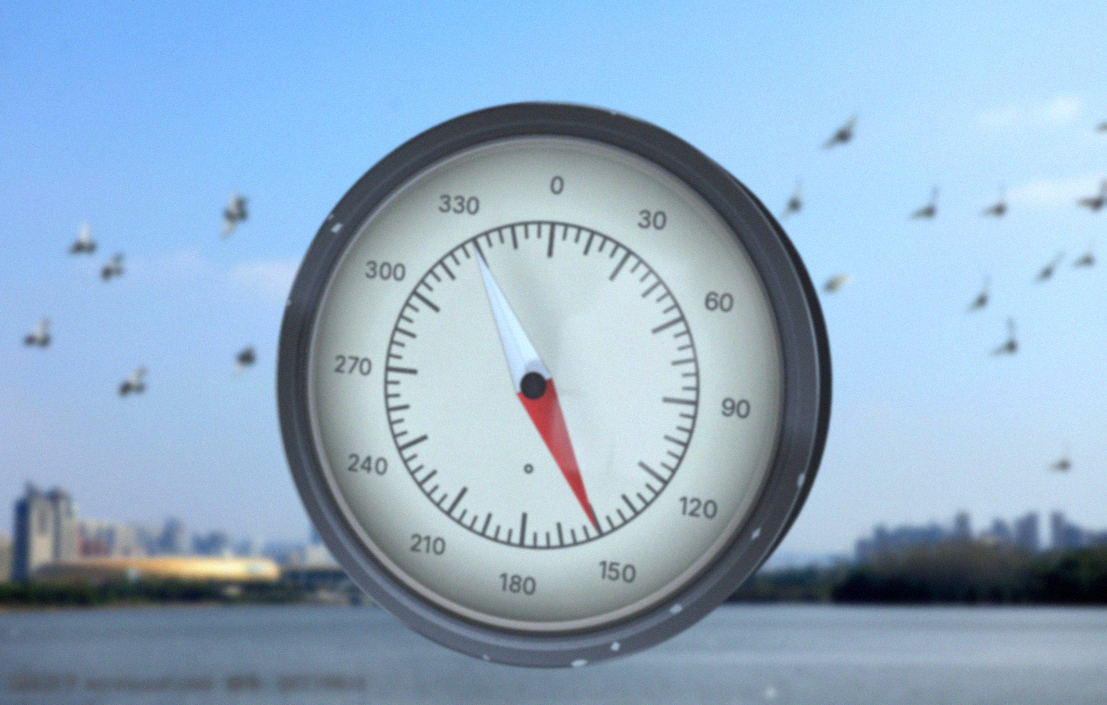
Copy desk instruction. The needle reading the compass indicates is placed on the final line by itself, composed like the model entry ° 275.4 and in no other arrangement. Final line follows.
° 150
